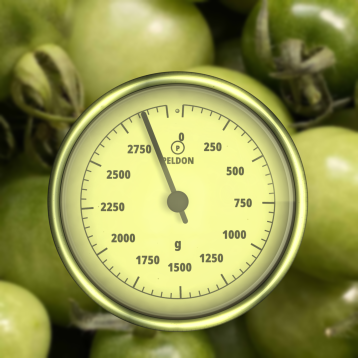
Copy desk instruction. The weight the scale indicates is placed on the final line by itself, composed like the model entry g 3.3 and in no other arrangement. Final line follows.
g 2875
